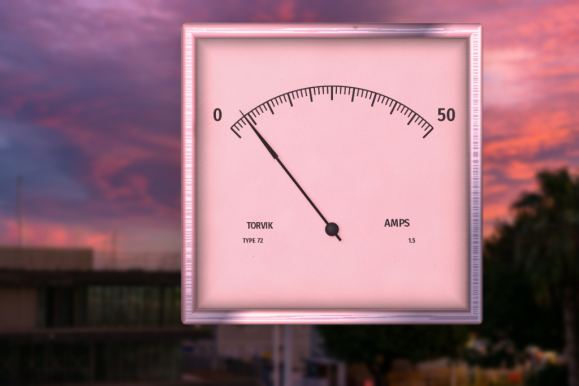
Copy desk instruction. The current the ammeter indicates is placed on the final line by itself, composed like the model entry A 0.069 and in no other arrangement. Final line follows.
A 4
